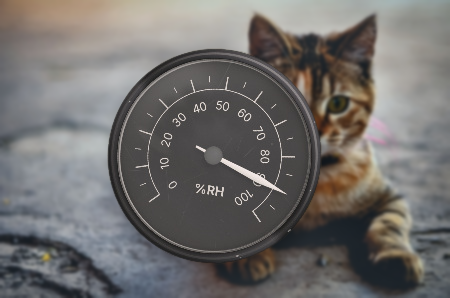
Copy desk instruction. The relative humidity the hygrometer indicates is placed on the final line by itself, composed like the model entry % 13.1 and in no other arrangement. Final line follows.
% 90
